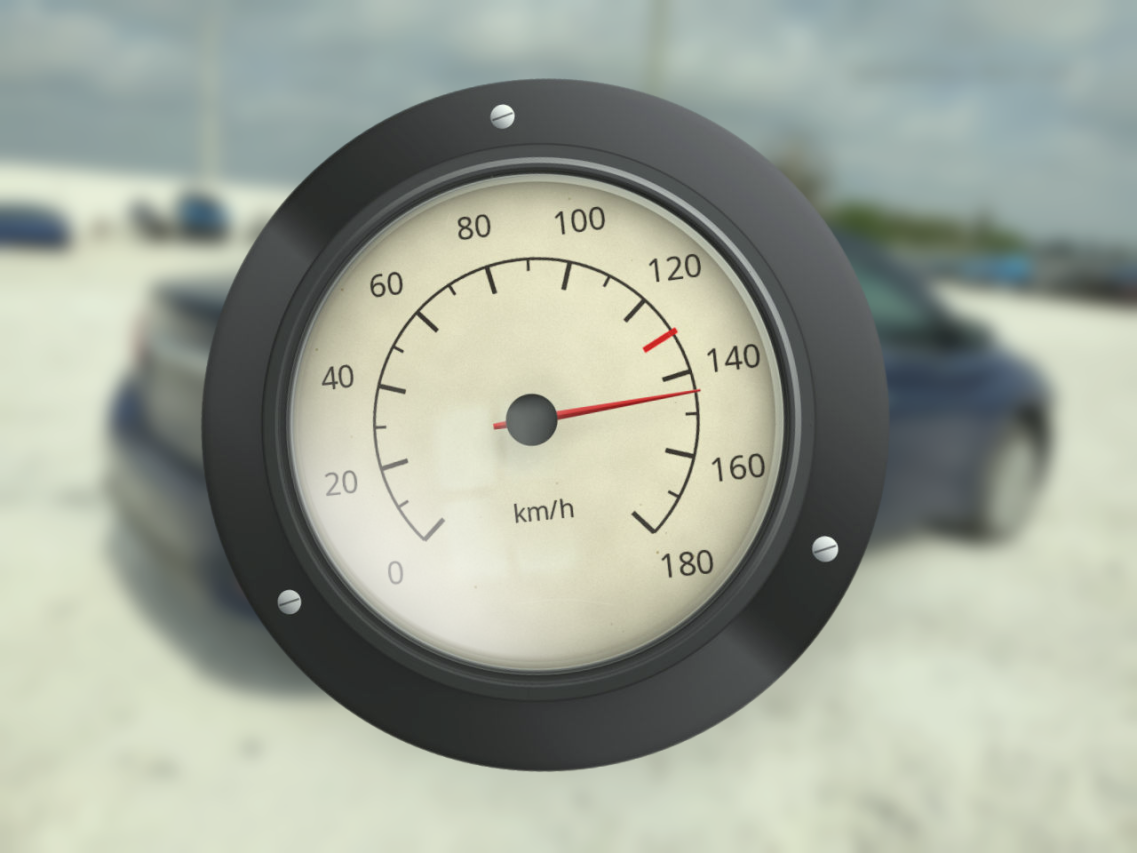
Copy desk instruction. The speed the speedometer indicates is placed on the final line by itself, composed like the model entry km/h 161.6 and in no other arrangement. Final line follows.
km/h 145
